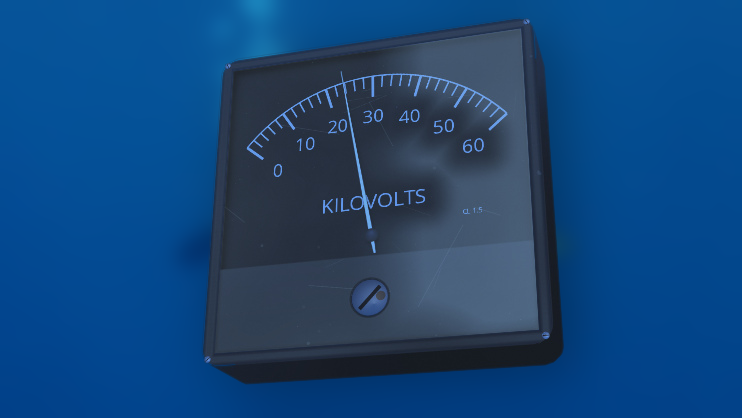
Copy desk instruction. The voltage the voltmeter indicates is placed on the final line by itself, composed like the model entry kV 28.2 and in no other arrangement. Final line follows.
kV 24
